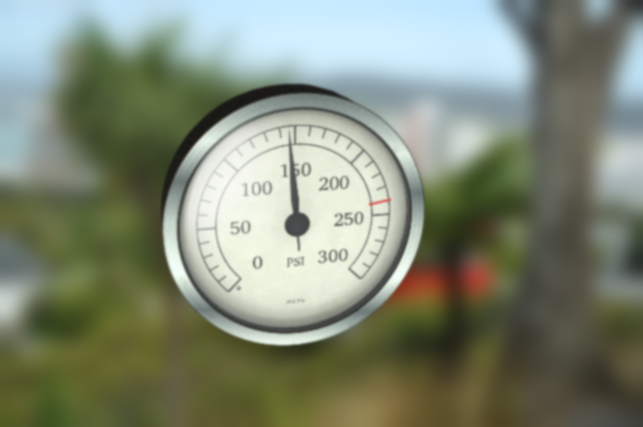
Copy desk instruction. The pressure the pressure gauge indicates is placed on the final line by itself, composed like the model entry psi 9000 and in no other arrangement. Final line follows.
psi 145
